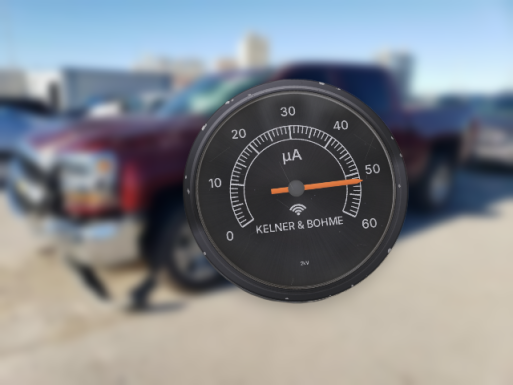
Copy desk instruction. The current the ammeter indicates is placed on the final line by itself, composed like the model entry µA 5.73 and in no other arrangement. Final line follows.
µA 52
